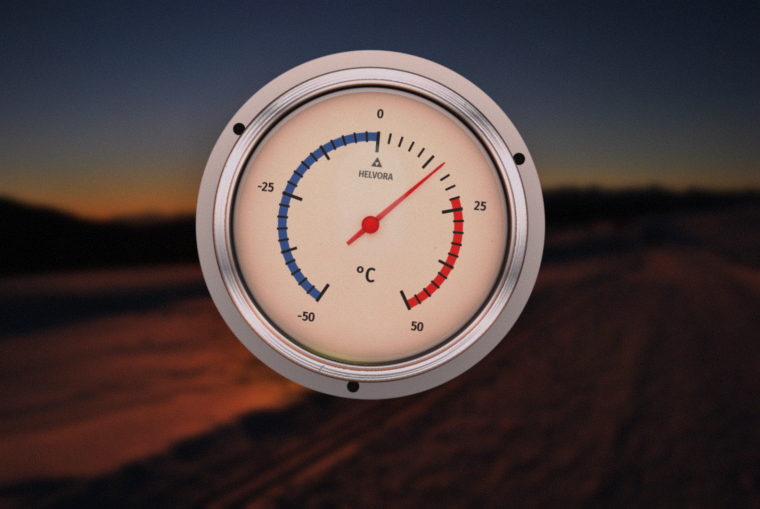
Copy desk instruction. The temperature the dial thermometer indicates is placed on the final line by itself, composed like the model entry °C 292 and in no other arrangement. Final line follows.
°C 15
